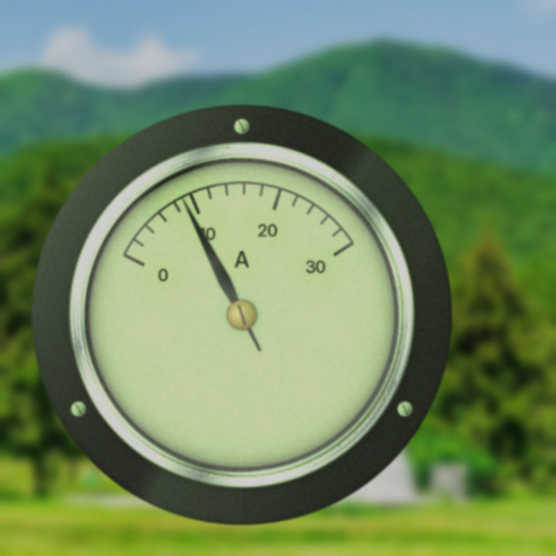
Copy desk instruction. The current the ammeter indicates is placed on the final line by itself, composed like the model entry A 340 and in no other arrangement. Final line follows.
A 9
